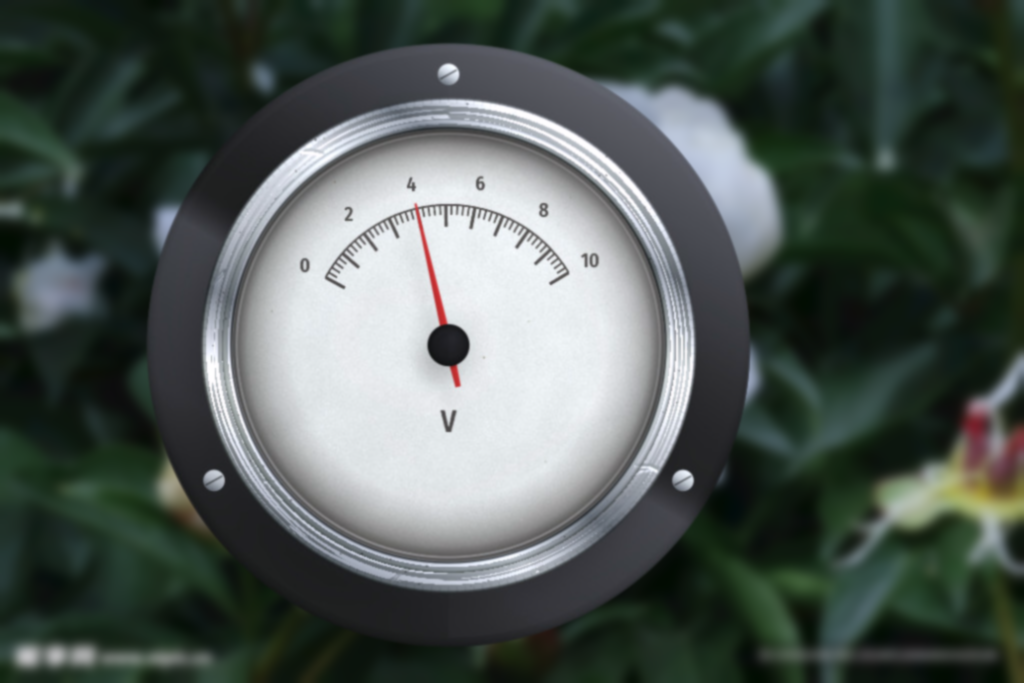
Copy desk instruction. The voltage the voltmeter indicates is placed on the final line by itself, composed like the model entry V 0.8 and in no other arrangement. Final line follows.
V 4
